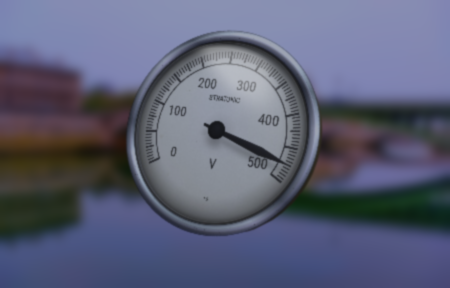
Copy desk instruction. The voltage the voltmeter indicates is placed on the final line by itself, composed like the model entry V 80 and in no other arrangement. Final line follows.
V 475
